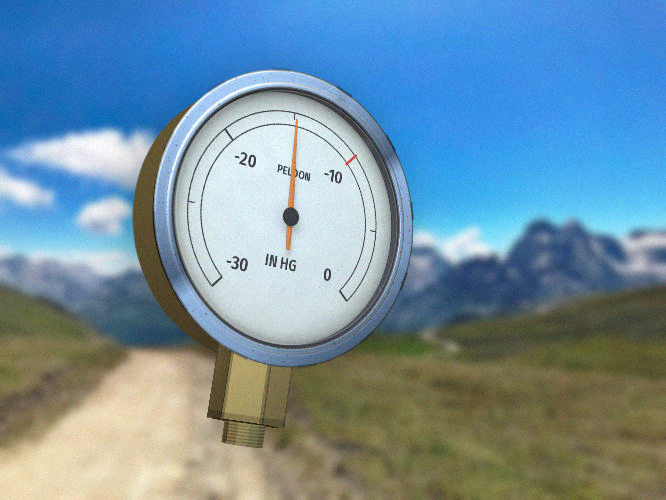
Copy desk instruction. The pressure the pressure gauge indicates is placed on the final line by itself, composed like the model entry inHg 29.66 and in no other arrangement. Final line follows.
inHg -15
